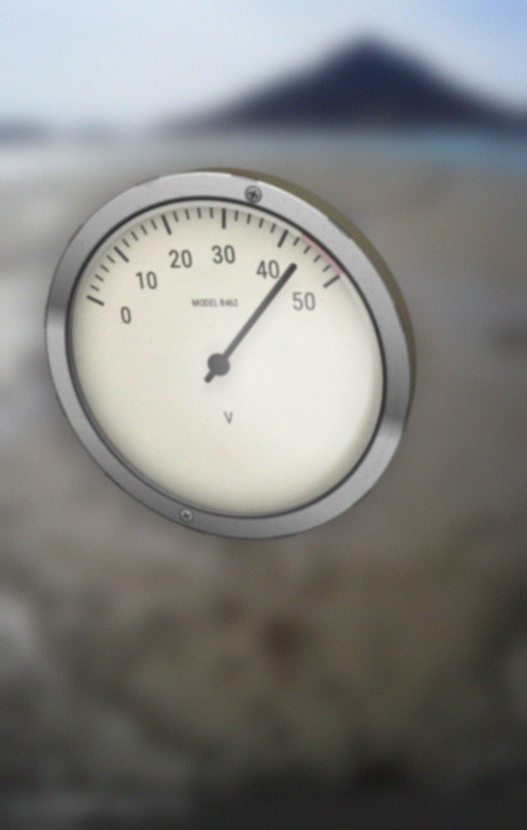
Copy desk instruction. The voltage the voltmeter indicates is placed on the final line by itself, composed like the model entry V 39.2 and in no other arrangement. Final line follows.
V 44
